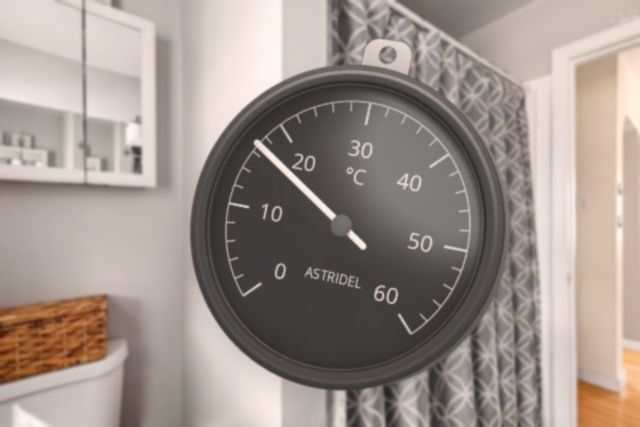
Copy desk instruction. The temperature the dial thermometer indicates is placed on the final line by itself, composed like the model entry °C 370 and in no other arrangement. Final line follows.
°C 17
